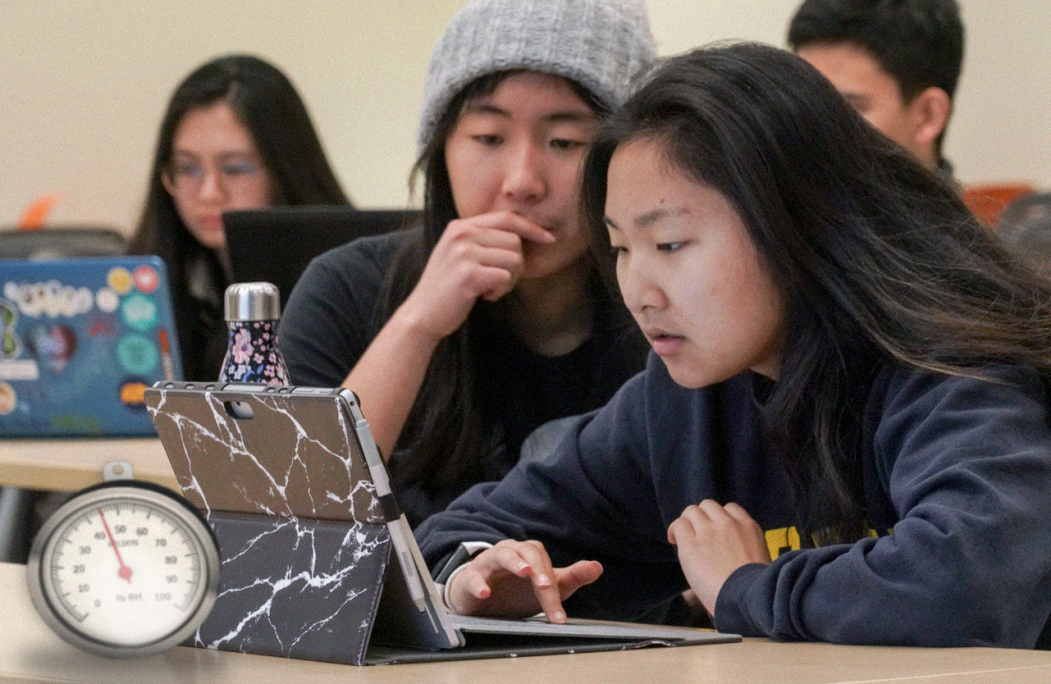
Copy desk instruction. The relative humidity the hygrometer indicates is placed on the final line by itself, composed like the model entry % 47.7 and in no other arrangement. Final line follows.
% 45
